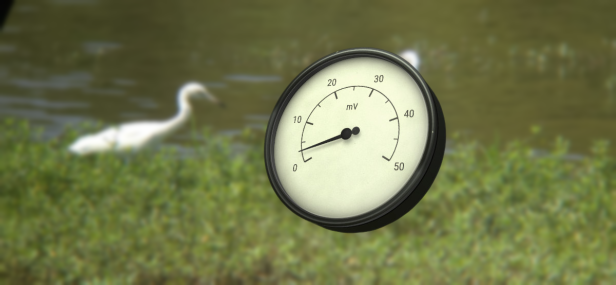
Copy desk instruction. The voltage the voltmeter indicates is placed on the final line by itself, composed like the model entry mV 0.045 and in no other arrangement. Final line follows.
mV 2.5
